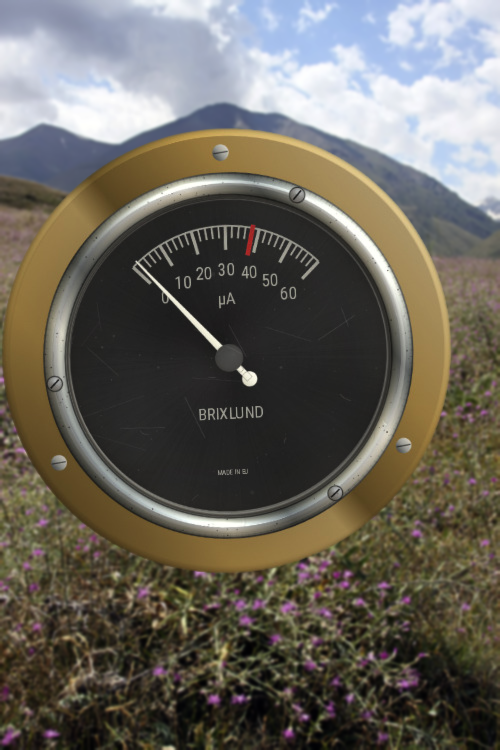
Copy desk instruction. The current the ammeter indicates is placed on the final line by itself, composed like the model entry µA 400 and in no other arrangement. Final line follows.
µA 2
